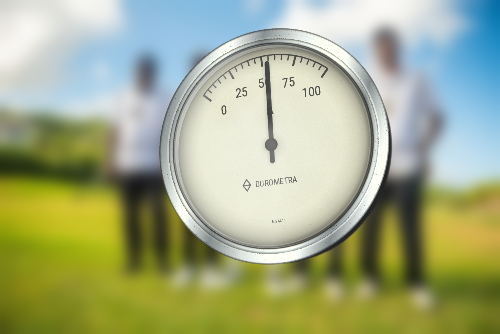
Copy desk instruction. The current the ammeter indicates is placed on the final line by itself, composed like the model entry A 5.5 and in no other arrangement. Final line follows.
A 55
